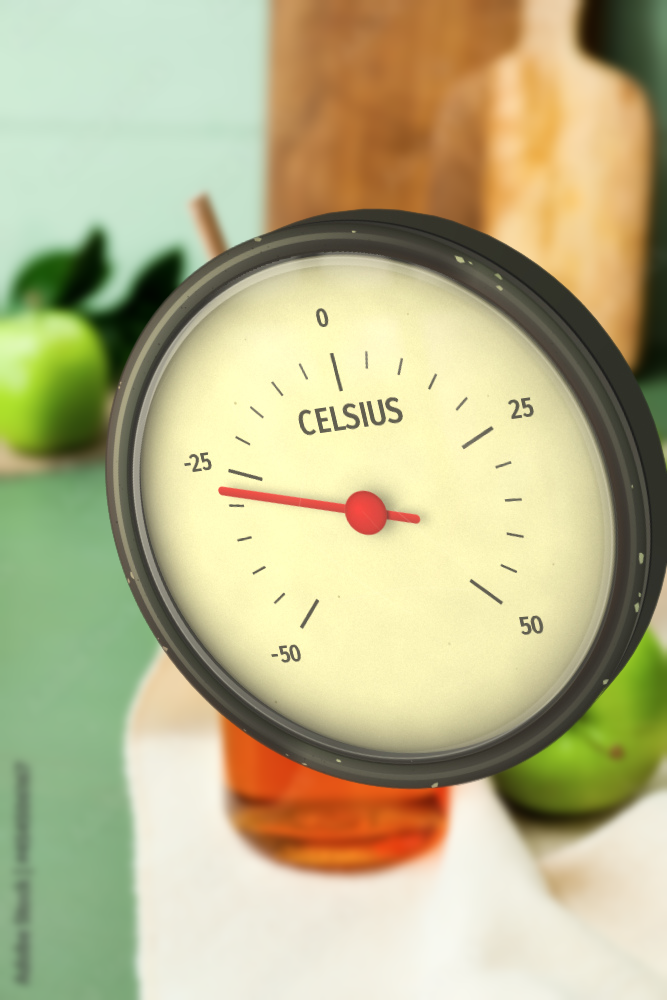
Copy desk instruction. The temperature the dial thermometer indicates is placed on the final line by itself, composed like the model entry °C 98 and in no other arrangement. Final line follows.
°C -27.5
